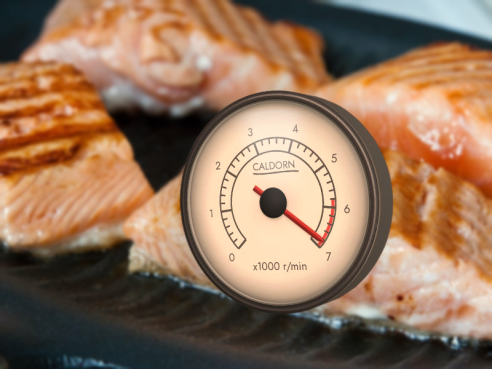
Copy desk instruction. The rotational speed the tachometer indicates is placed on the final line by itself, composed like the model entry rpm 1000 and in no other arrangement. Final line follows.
rpm 6800
